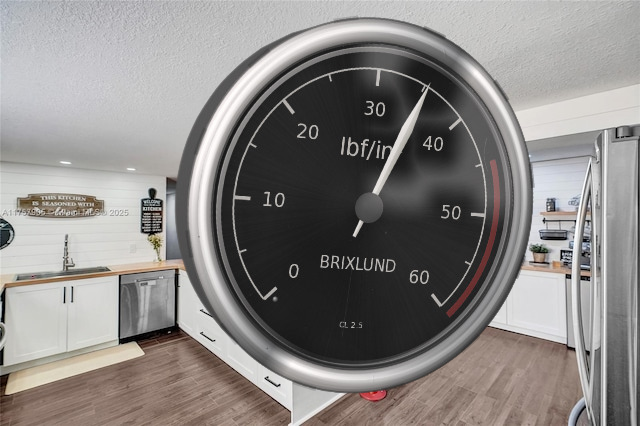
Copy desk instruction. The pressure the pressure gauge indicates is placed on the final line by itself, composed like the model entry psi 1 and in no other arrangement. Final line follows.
psi 35
